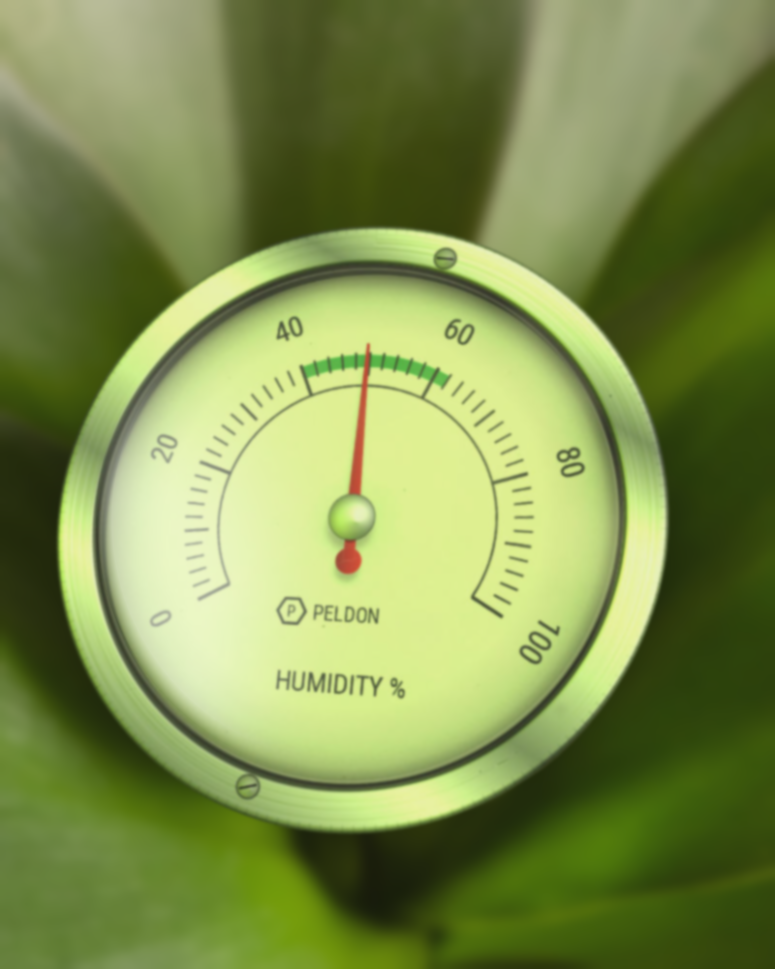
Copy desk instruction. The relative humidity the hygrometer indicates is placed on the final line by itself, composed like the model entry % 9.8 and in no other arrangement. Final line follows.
% 50
